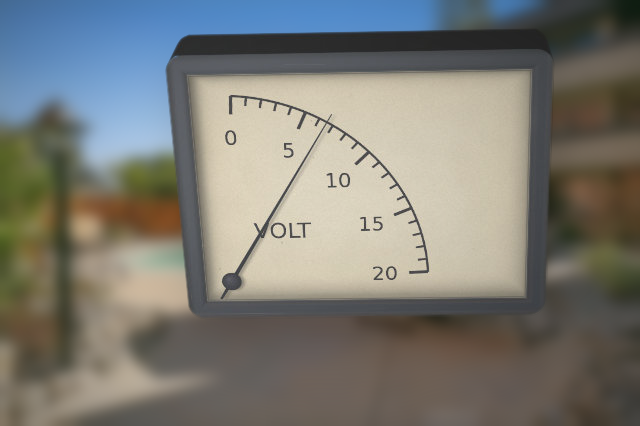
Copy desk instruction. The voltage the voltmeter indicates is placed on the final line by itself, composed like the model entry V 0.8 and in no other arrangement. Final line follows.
V 6.5
